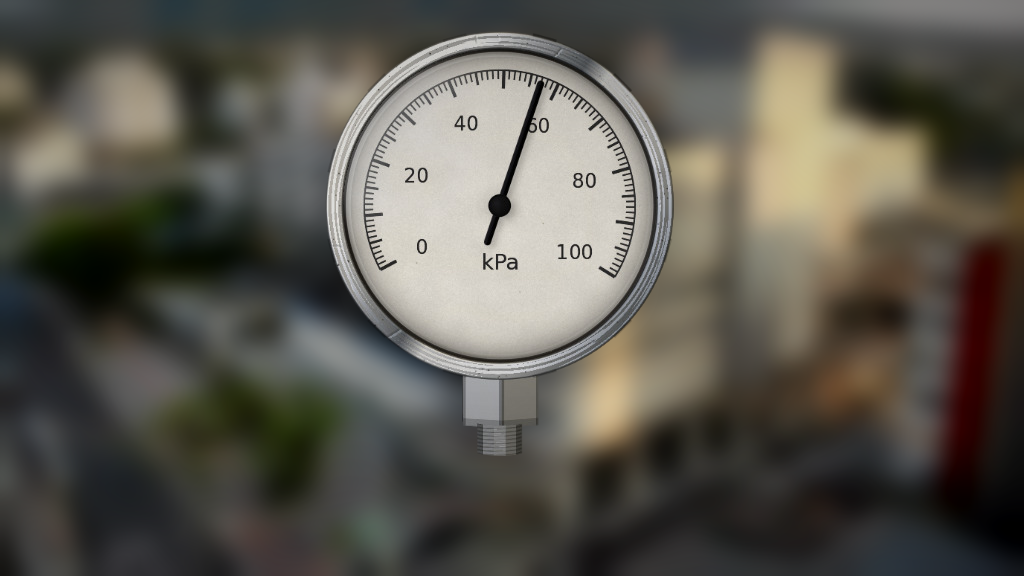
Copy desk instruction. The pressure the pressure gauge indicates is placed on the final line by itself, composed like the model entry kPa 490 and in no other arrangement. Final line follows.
kPa 57
